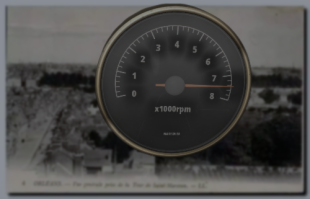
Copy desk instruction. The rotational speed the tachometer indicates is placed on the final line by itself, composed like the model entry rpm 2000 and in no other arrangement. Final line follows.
rpm 7400
